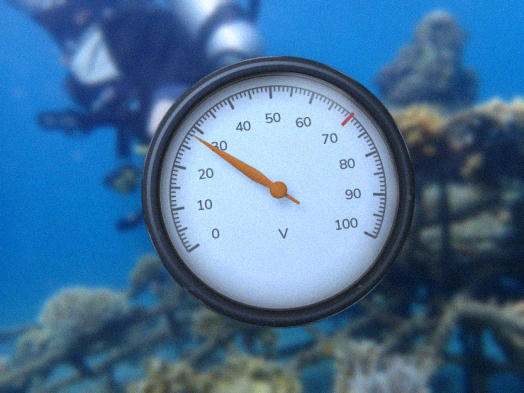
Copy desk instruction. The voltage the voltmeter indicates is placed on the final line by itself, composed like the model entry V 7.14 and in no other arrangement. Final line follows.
V 28
